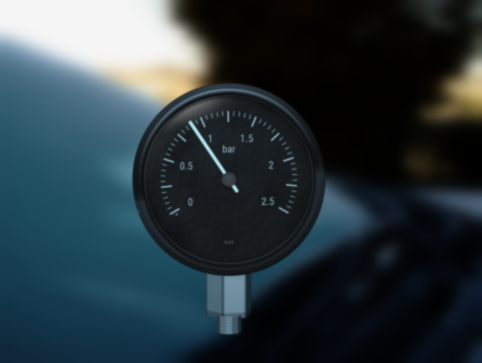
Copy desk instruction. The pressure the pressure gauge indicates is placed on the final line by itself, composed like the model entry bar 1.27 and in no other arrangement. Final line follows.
bar 0.9
